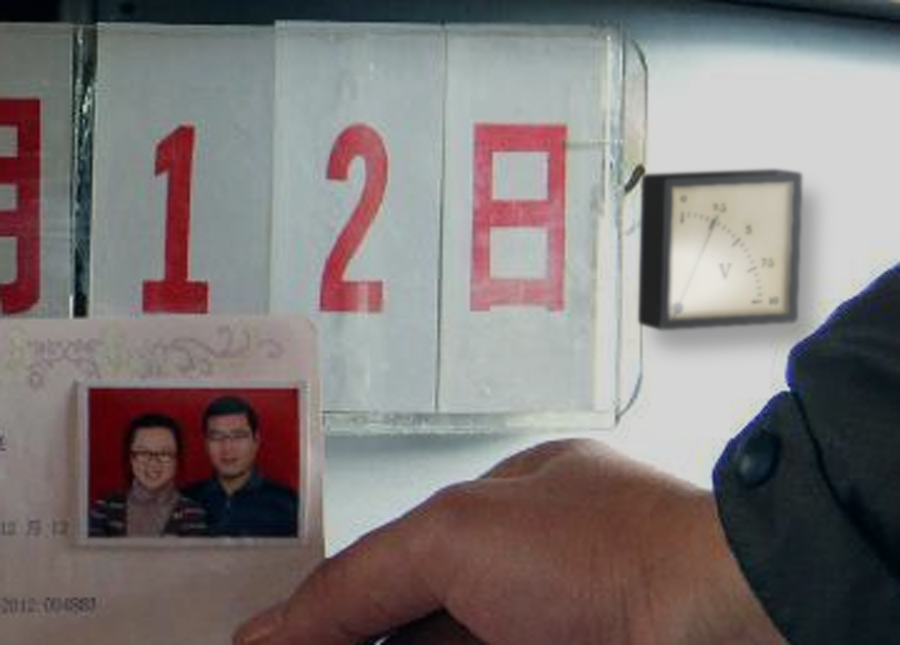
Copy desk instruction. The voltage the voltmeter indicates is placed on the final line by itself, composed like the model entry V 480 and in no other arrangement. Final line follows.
V 2.5
